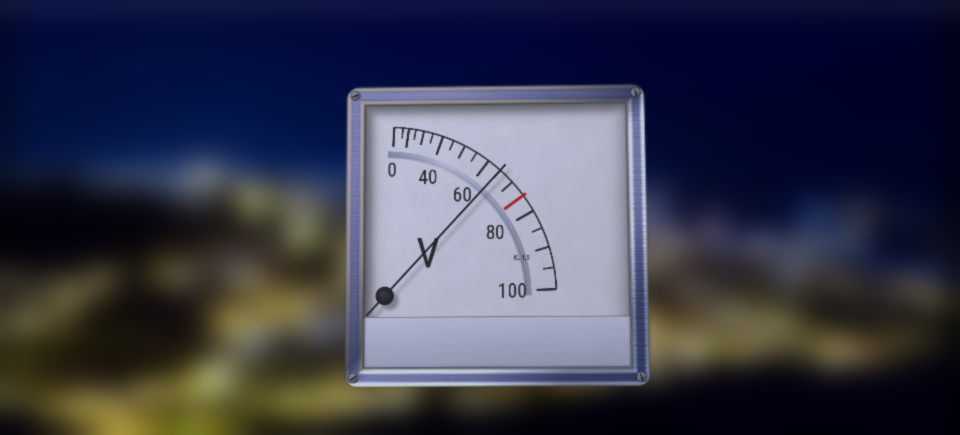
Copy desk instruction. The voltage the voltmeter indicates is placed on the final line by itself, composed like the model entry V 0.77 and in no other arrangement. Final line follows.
V 65
